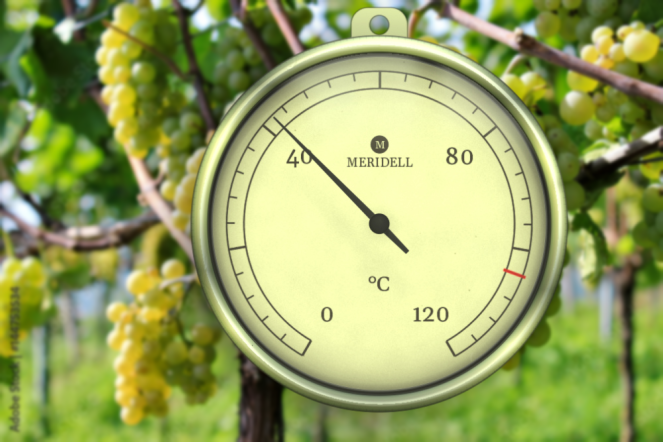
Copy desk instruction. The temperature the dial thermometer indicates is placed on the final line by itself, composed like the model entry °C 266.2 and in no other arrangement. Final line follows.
°C 42
